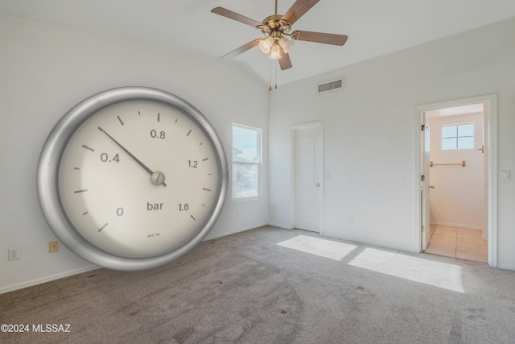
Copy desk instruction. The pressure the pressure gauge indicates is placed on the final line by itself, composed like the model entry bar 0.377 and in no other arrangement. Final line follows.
bar 0.5
